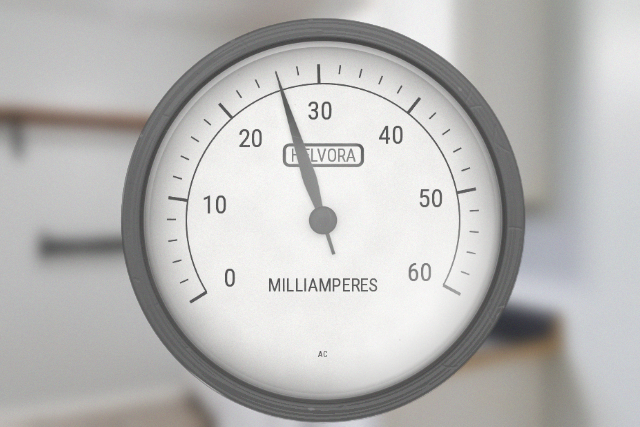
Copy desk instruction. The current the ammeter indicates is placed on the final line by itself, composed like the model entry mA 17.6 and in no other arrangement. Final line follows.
mA 26
